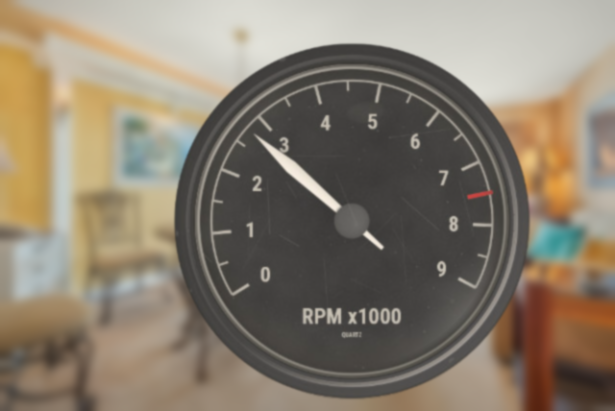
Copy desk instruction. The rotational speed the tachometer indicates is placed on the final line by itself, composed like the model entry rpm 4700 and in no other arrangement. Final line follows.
rpm 2750
